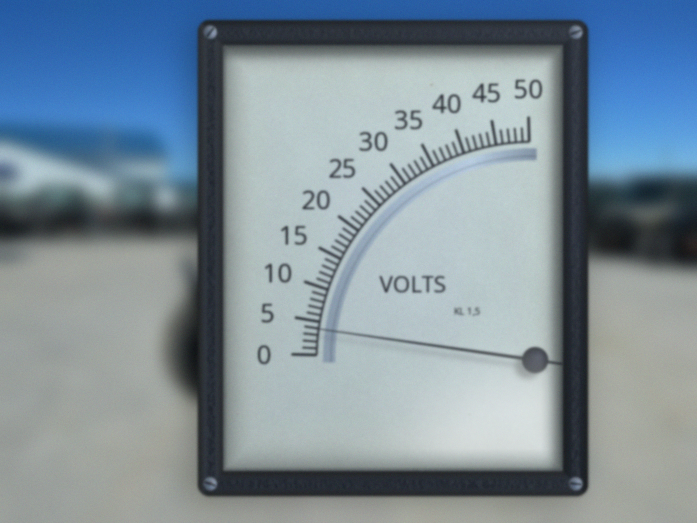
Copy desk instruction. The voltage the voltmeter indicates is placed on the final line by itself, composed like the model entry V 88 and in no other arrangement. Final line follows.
V 4
